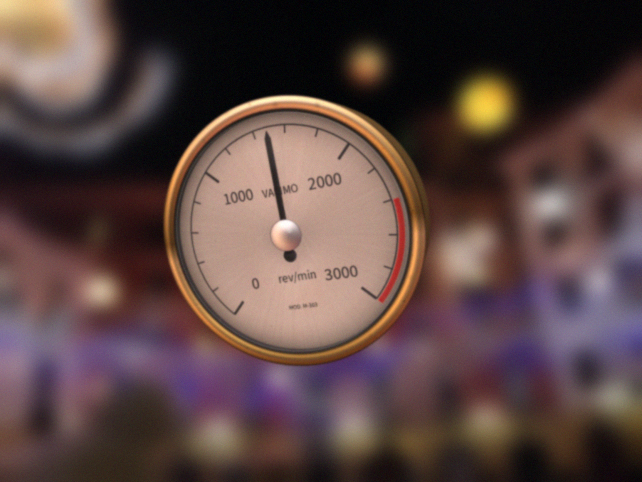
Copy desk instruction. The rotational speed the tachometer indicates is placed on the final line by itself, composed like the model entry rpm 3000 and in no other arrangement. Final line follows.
rpm 1500
